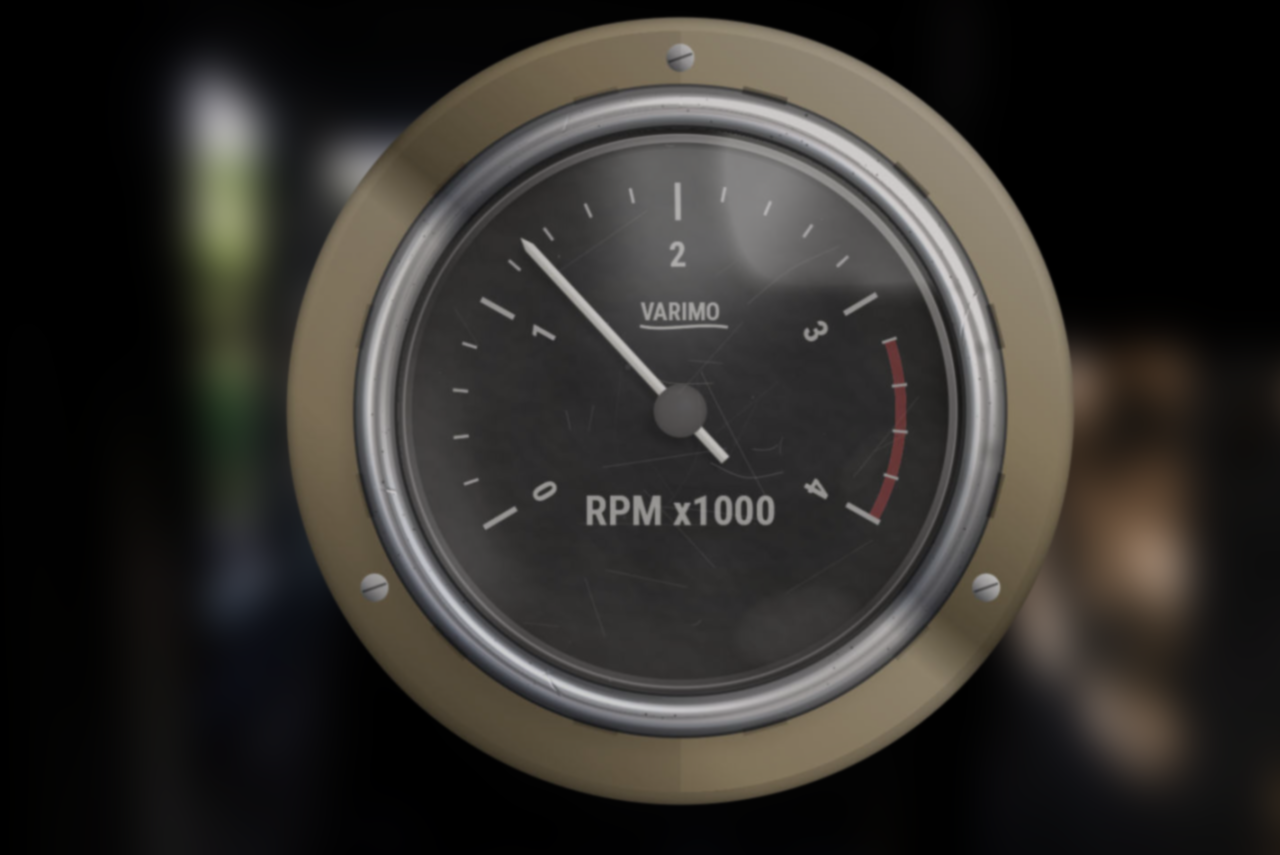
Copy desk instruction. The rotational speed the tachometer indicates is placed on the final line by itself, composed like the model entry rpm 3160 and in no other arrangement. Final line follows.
rpm 1300
